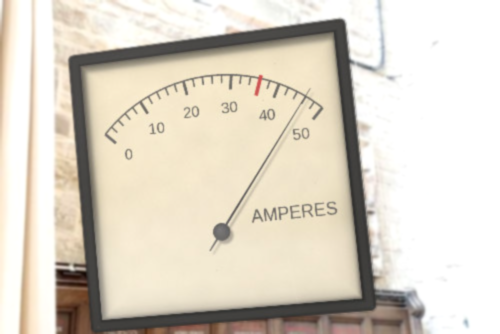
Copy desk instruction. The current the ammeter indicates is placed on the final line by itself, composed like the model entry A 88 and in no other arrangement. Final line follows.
A 46
